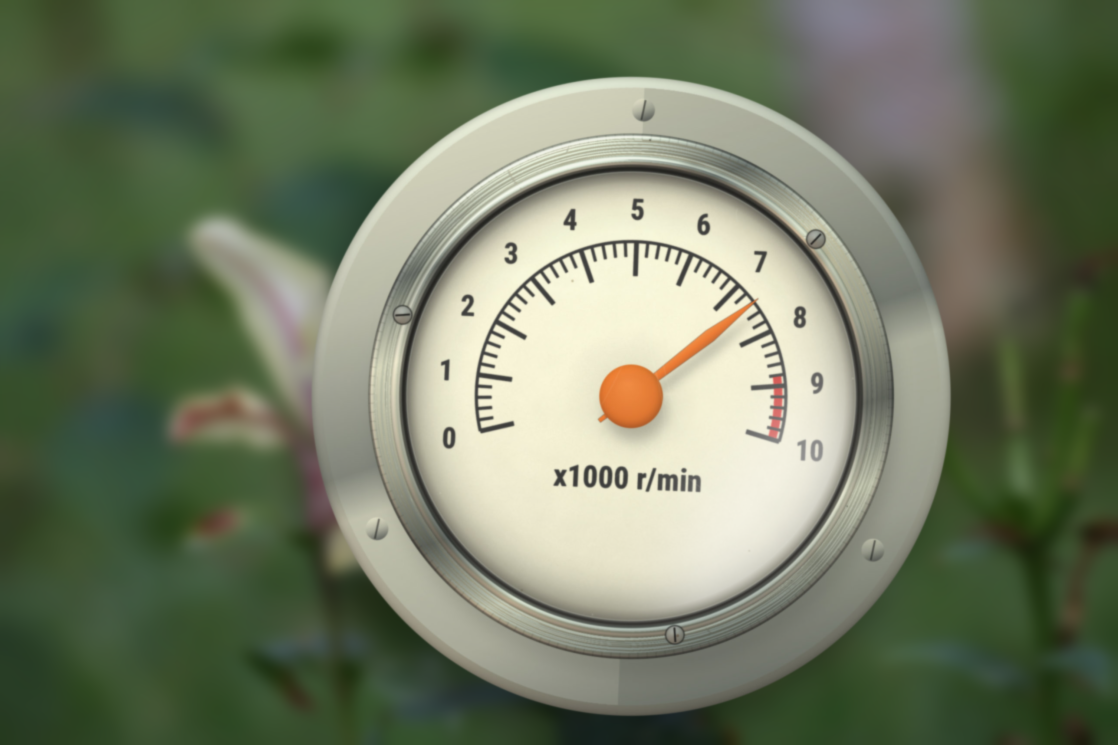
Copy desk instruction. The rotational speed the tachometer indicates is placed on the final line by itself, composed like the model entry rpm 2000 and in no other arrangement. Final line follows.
rpm 7400
